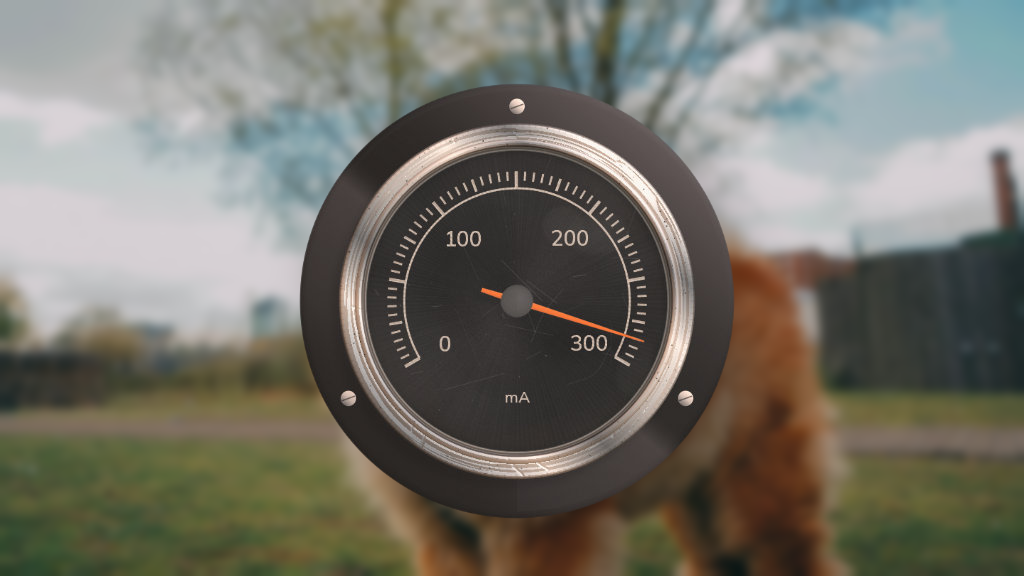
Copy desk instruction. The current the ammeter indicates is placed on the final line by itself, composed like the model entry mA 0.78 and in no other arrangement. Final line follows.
mA 285
